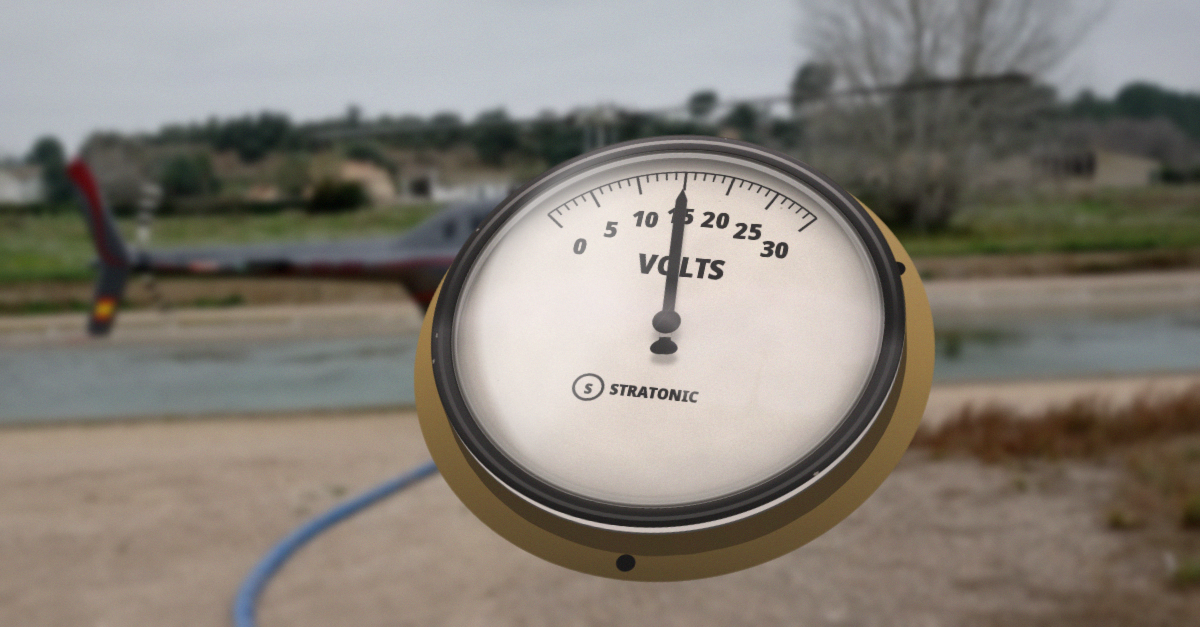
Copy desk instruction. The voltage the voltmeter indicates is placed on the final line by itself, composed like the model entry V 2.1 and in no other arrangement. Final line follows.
V 15
